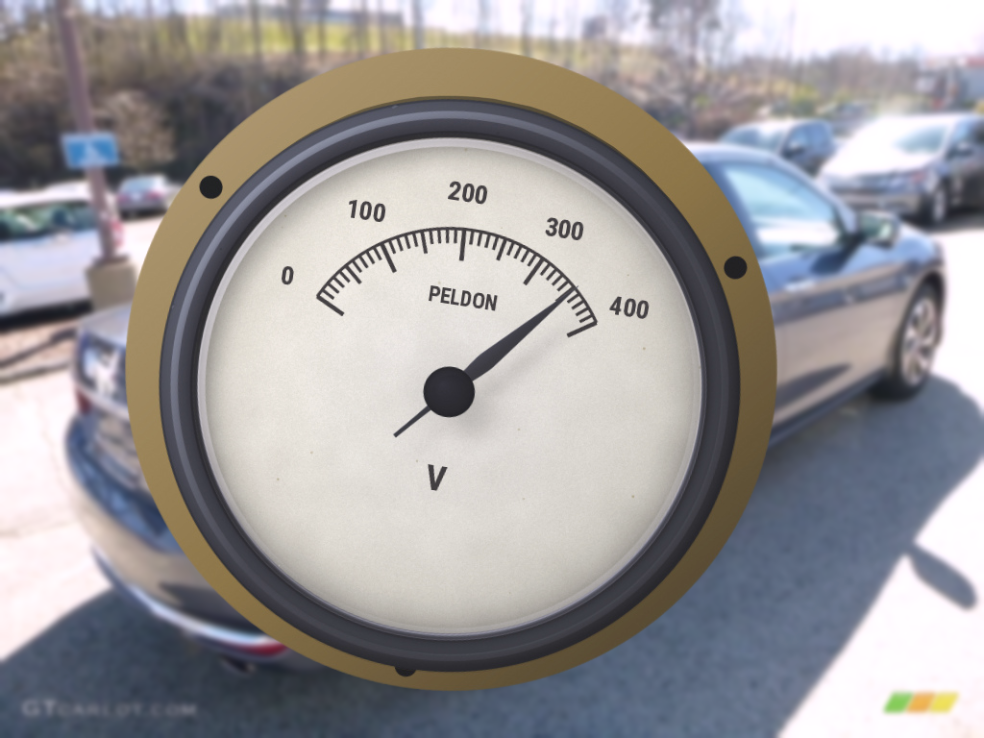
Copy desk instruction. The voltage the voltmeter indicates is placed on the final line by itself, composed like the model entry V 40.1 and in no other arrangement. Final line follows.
V 350
